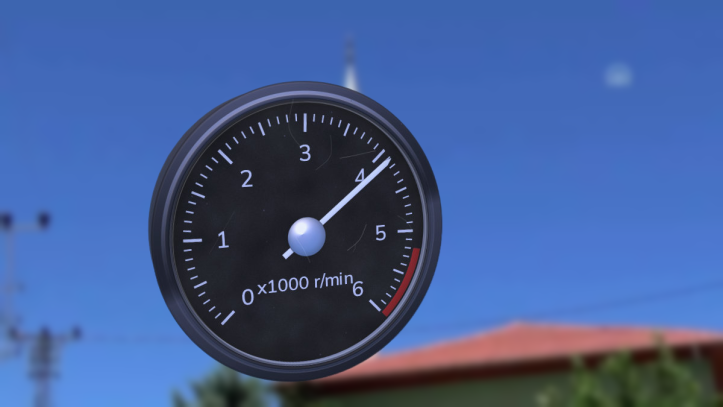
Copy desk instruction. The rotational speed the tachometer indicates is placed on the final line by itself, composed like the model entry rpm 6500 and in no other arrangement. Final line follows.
rpm 4100
